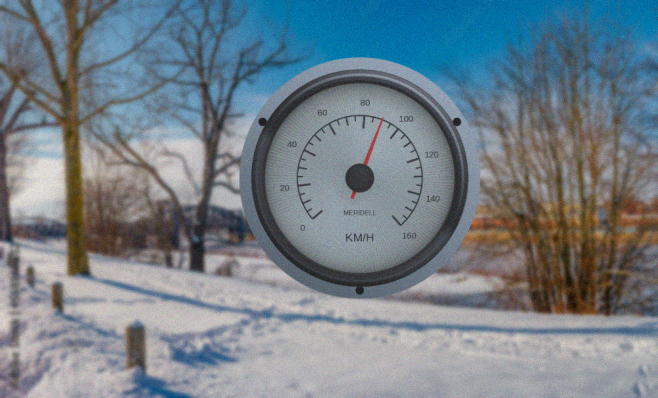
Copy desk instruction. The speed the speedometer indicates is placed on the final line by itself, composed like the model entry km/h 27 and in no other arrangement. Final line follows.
km/h 90
